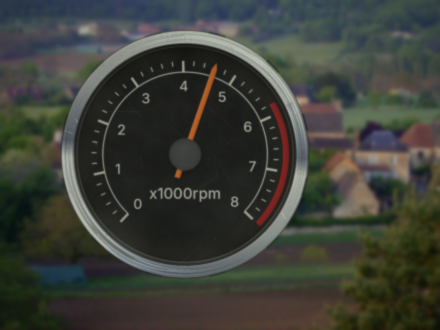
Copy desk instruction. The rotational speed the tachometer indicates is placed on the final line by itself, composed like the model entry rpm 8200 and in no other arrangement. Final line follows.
rpm 4600
